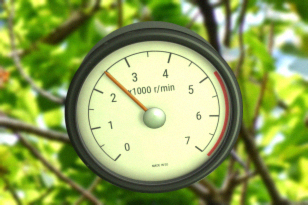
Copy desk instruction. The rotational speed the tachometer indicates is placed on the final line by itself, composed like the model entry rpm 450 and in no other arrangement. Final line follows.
rpm 2500
